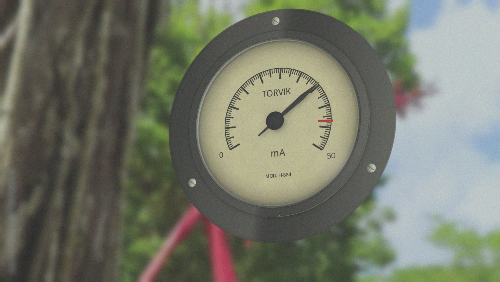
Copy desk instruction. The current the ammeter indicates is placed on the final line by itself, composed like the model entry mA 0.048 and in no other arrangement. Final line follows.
mA 35
